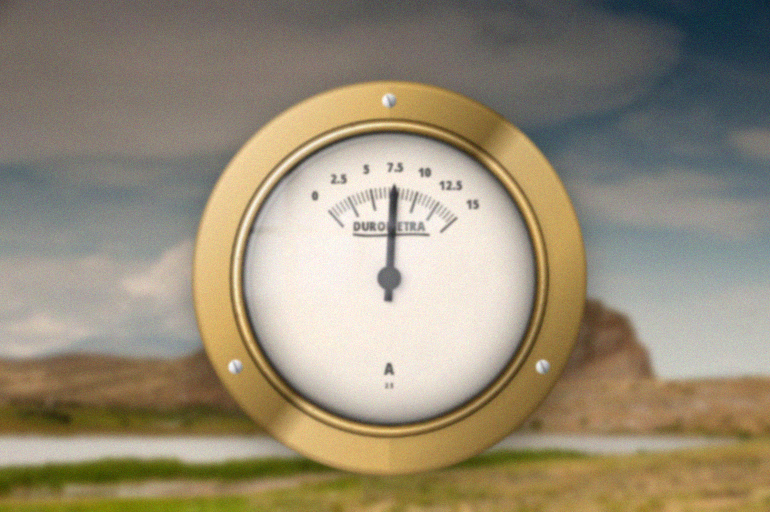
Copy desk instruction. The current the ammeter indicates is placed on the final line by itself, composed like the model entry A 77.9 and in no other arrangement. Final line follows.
A 7.5
